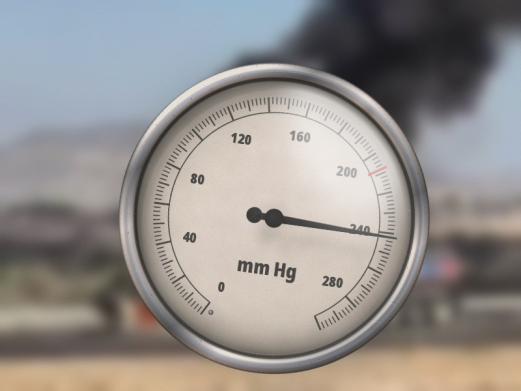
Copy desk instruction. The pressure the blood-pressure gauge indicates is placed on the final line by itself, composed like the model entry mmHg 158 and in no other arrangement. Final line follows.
mmHg 242
